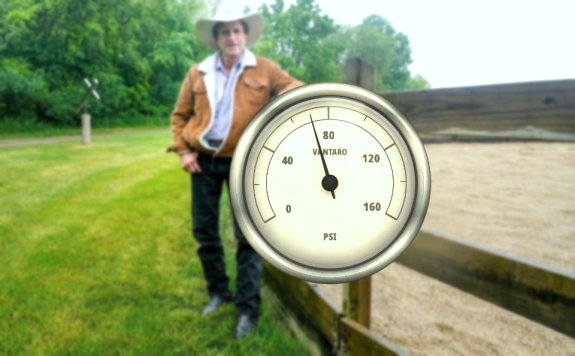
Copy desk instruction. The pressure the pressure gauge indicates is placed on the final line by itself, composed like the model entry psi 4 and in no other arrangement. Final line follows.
psi 70
